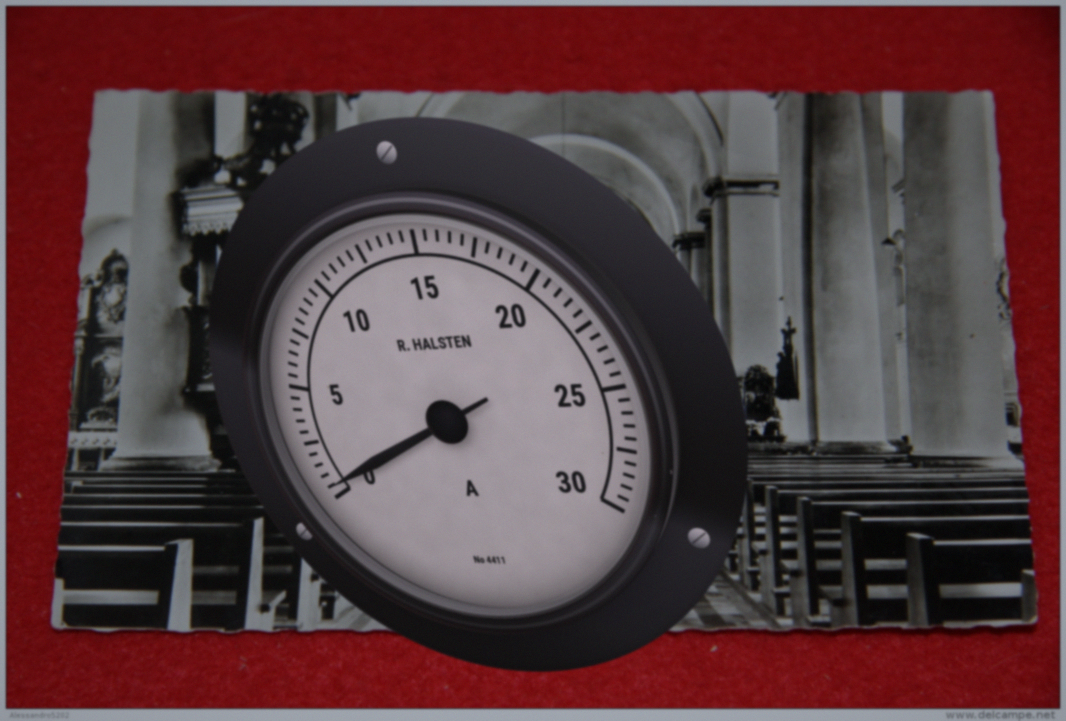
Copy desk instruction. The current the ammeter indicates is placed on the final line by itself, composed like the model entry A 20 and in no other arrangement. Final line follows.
A 0.5
